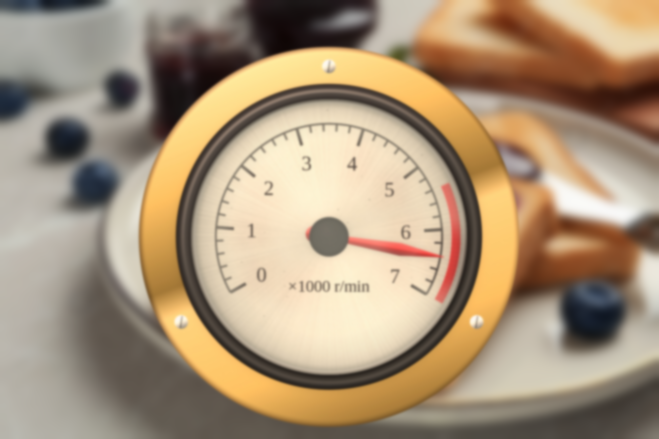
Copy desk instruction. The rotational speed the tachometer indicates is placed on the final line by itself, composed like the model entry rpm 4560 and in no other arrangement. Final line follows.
rpm 6400
